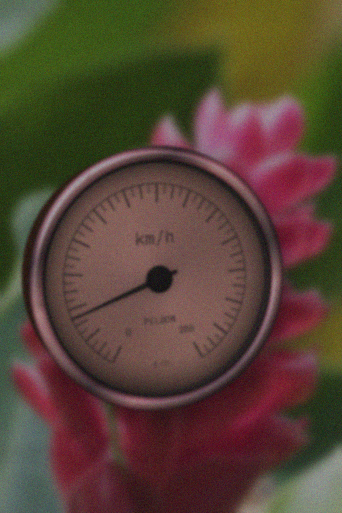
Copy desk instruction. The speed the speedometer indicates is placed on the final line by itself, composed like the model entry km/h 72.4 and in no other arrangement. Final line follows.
km/h 35
